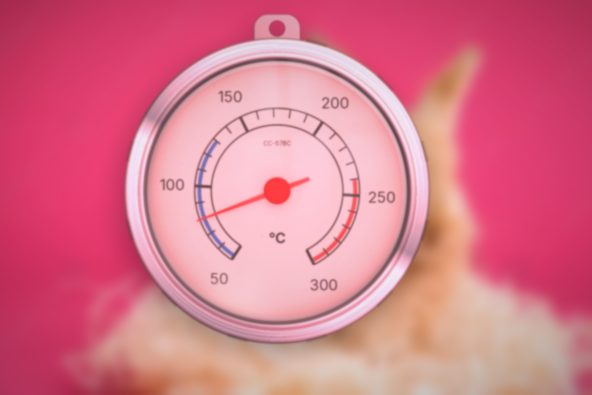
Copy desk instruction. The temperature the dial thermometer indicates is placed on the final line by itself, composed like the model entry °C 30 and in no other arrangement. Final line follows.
°C 80
